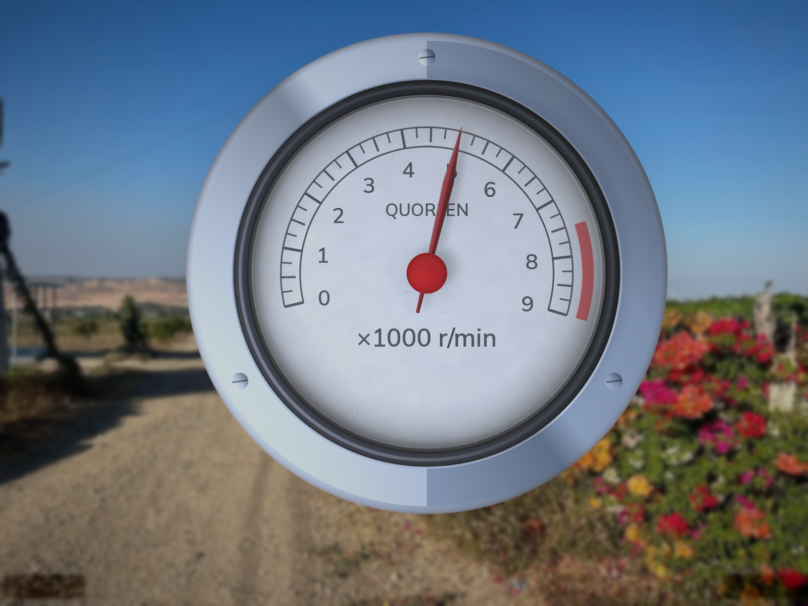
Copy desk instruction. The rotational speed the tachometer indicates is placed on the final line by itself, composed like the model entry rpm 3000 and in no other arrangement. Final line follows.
rpm 5000
